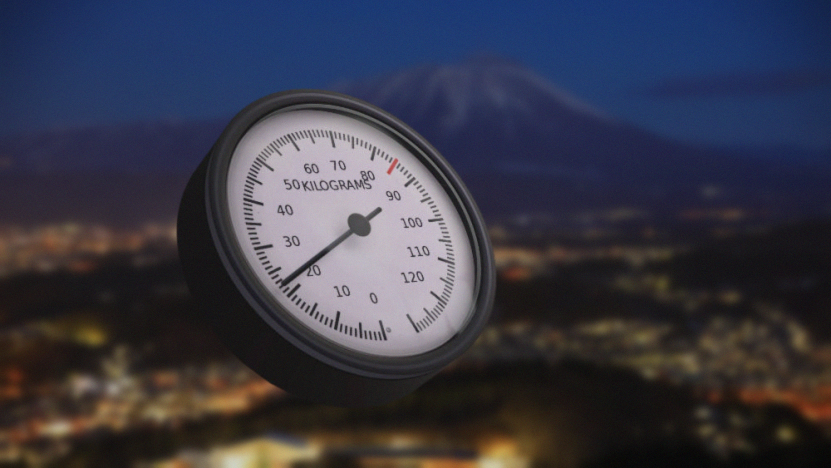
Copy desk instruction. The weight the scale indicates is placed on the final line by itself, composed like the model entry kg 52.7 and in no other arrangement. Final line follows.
kg 22
